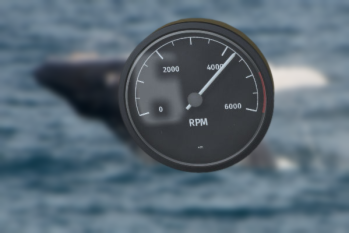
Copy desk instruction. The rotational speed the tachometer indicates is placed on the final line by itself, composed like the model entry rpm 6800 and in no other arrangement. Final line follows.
rpm 4250
